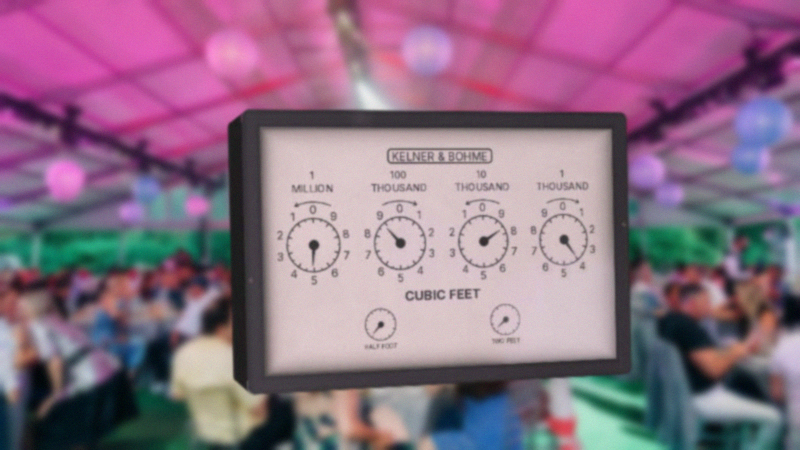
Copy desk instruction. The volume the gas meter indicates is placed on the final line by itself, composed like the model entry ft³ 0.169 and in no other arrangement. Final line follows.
ft³ 488400
